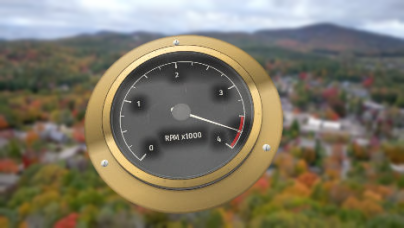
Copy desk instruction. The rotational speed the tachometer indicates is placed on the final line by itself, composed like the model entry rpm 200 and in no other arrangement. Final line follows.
rpm 3750
